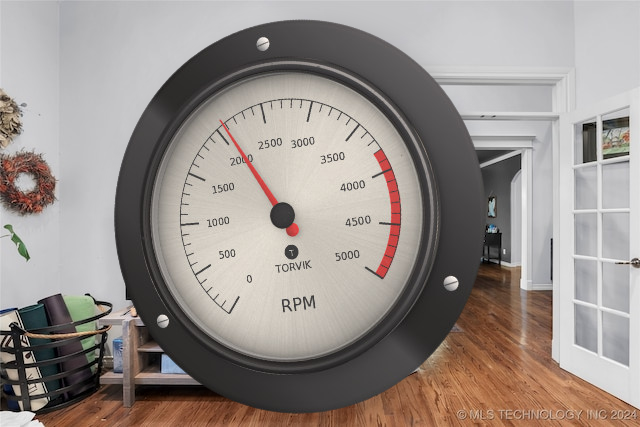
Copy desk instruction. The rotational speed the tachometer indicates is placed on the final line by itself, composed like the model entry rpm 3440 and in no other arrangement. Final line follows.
rpm 2100
